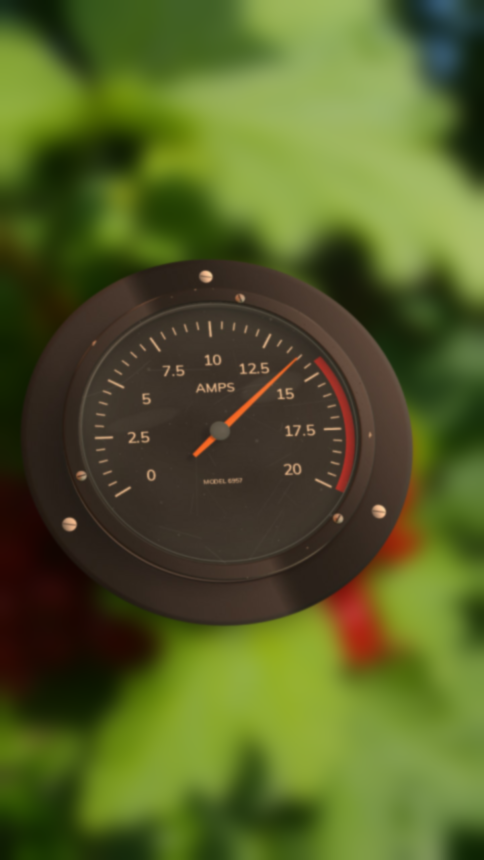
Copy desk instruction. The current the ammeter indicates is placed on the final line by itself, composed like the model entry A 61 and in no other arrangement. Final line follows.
A 14
